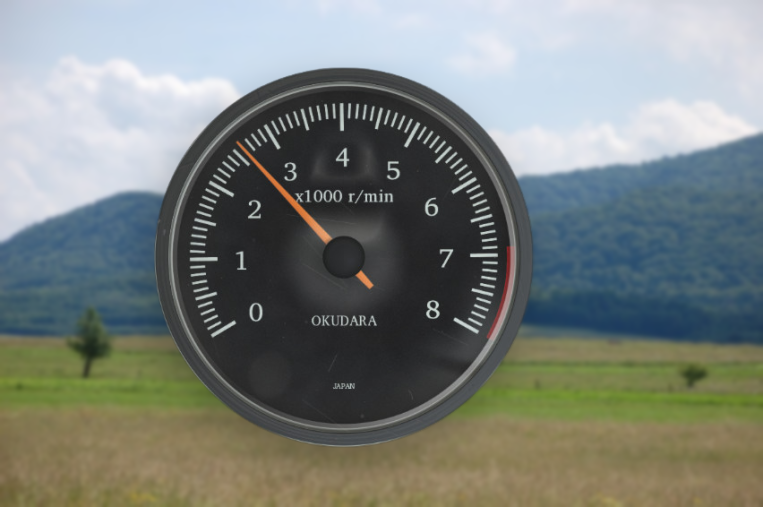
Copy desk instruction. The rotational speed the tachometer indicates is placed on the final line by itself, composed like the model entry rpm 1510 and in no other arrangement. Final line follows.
rpm 2600
